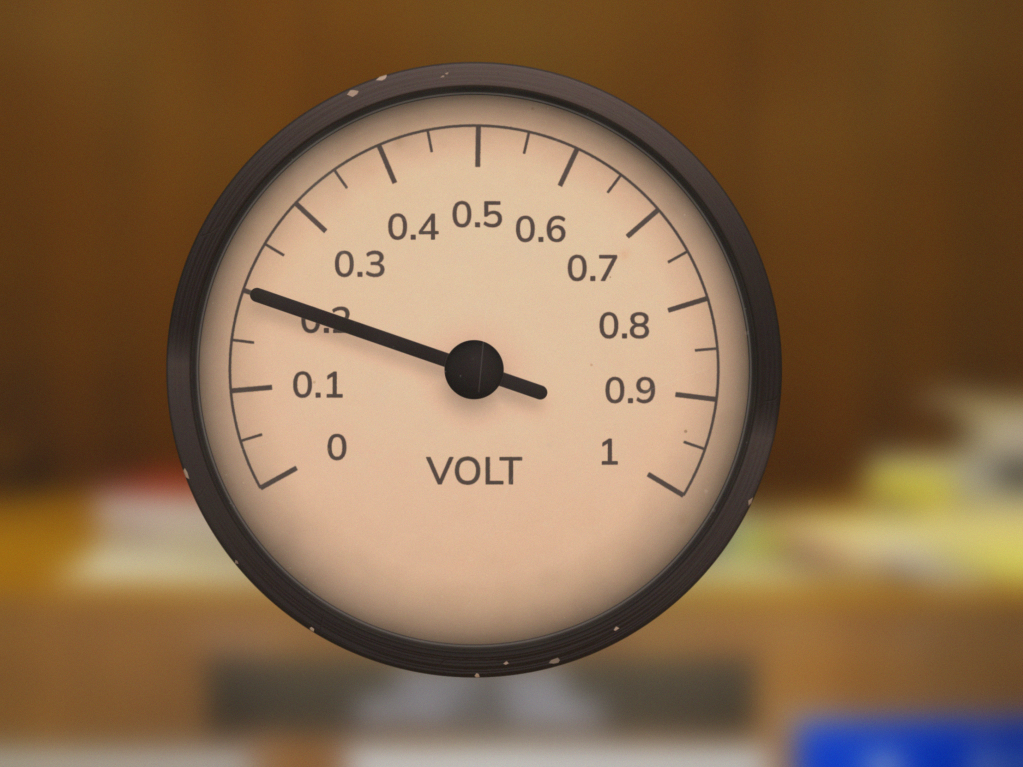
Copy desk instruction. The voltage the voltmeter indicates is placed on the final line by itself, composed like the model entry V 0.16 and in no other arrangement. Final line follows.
V 0.2
